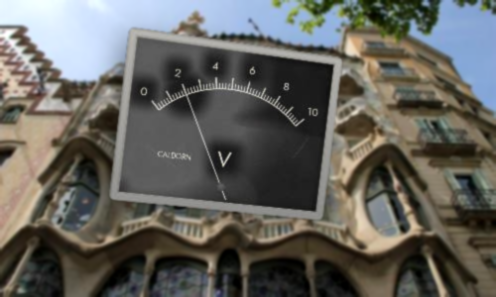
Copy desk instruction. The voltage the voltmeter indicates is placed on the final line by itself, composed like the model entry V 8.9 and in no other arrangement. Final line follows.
V 2
